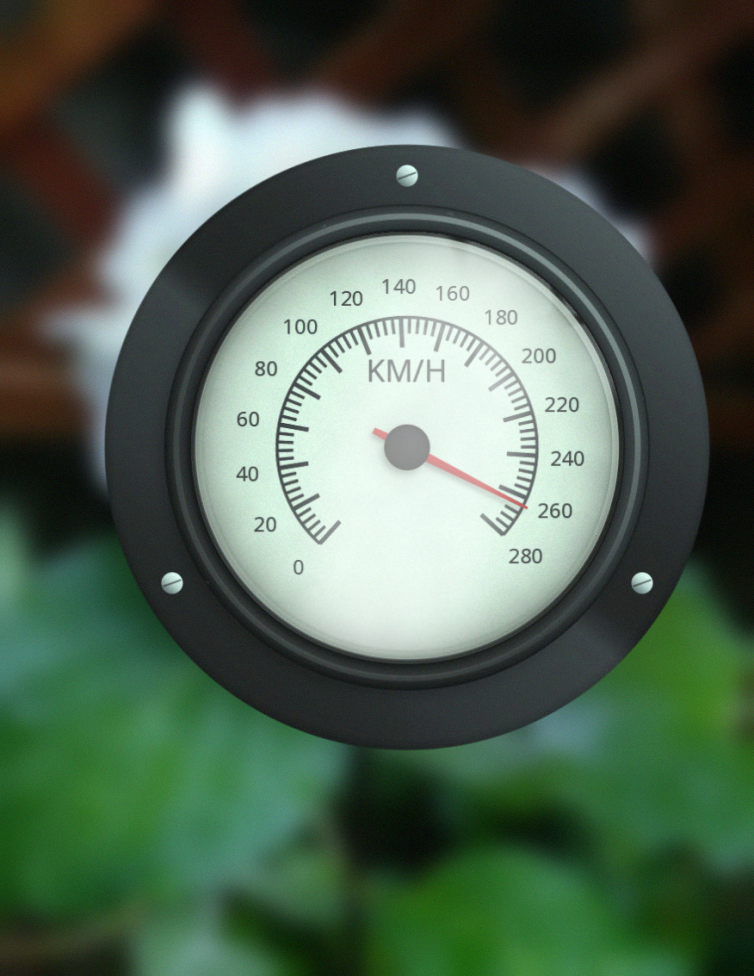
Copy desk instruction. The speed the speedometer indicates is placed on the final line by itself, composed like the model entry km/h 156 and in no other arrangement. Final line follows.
km/h 264
